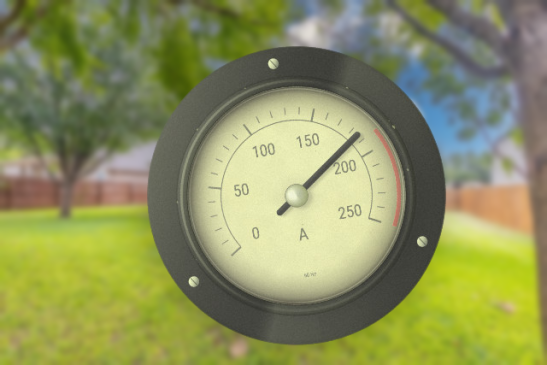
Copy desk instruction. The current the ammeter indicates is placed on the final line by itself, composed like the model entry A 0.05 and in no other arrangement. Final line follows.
A 185
